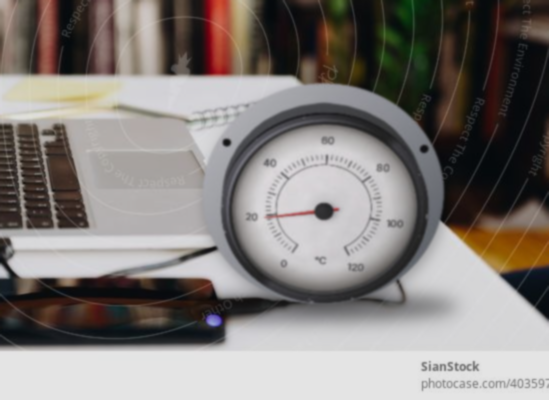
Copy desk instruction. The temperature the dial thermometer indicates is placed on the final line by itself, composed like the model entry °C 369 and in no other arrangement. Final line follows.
°C 20
